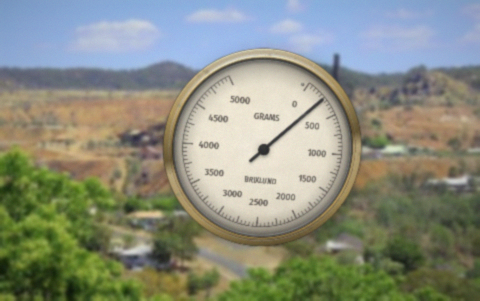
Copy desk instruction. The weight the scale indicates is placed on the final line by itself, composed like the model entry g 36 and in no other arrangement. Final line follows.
g 250
